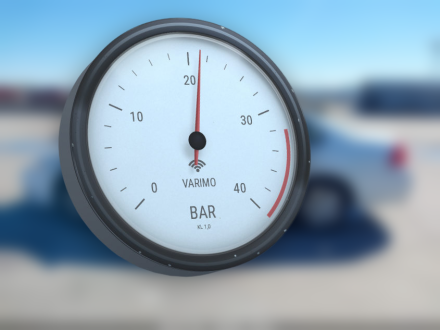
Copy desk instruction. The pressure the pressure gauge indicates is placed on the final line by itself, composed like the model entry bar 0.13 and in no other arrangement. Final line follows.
bar 21
